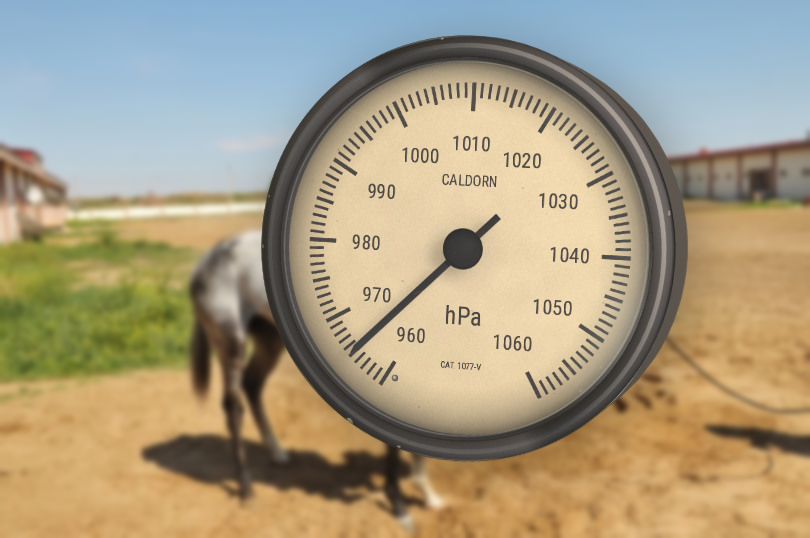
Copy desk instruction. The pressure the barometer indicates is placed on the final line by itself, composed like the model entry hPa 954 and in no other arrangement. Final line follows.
hPa 965
